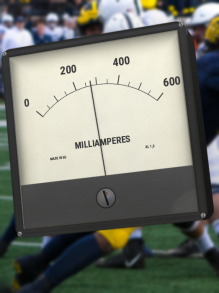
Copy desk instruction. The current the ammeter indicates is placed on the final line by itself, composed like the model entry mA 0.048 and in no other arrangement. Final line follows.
mA 275
